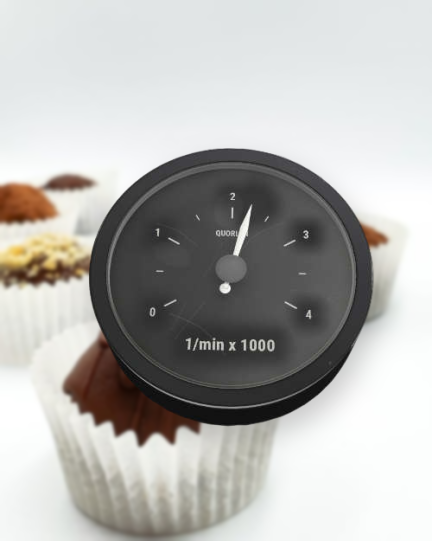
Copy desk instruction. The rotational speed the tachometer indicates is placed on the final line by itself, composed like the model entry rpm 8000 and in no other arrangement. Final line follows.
rpm 2250
